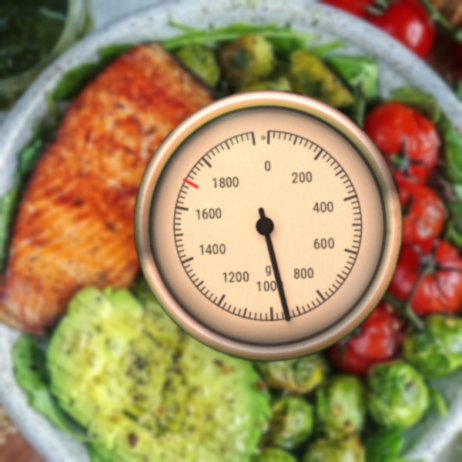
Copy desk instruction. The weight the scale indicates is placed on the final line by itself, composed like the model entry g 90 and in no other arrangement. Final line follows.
g 940
